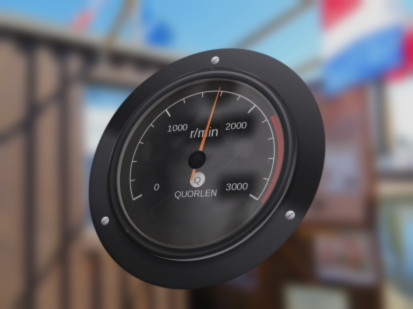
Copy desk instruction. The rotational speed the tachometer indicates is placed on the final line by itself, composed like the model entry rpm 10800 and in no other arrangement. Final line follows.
rpm 1600
